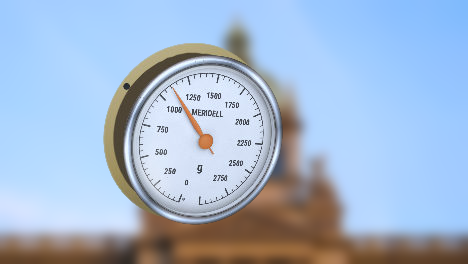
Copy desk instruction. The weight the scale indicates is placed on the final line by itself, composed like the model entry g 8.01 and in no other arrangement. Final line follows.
g 1100
